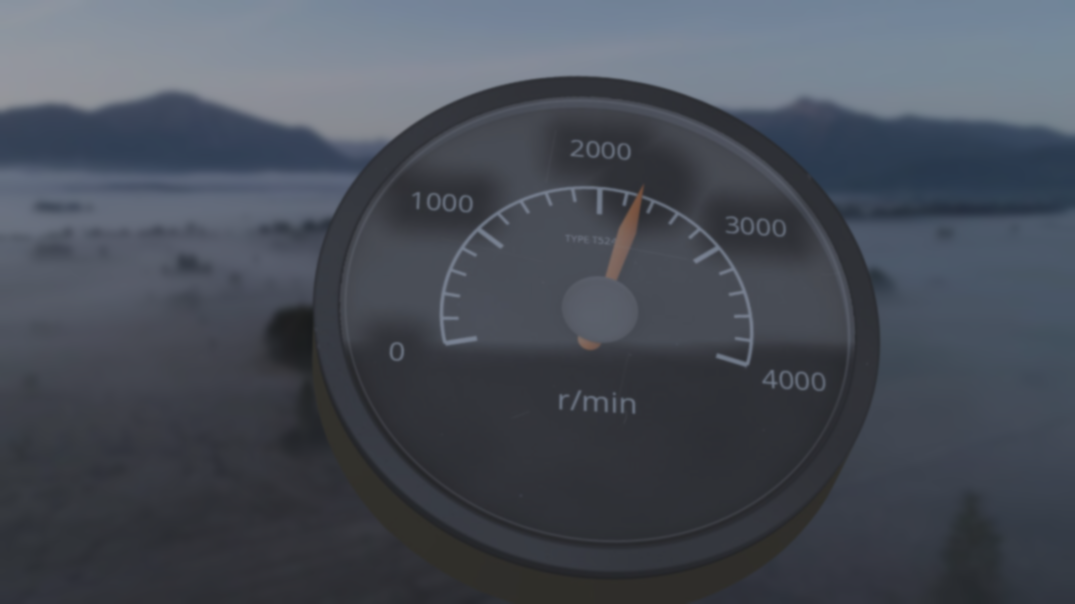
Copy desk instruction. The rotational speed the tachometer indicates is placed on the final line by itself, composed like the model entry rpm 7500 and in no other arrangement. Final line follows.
rpm 2300
